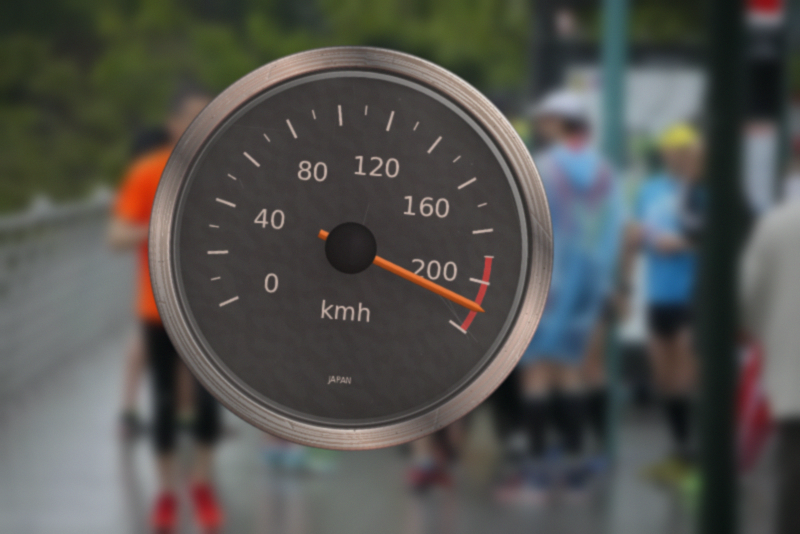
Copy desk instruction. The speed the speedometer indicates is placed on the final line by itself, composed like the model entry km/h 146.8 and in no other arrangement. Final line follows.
km/h 210
